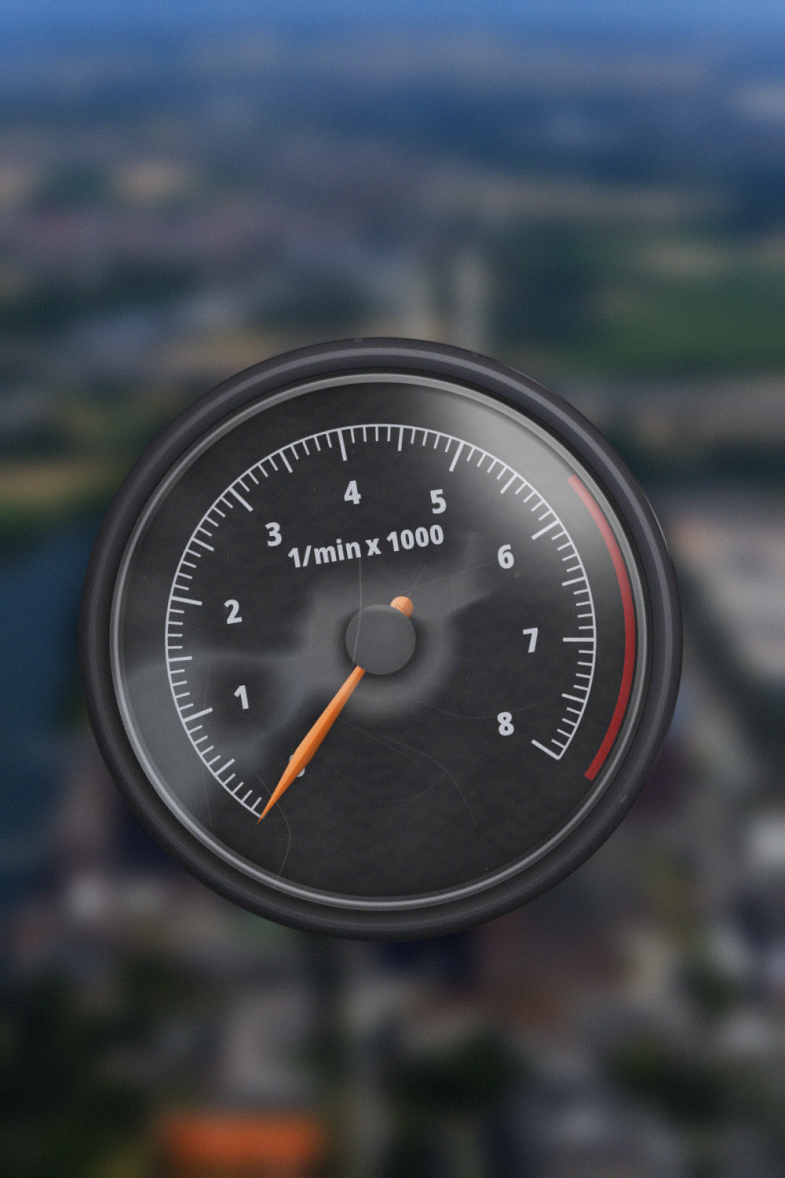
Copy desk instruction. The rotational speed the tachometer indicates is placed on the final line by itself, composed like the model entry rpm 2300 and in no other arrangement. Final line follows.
rpm 0
